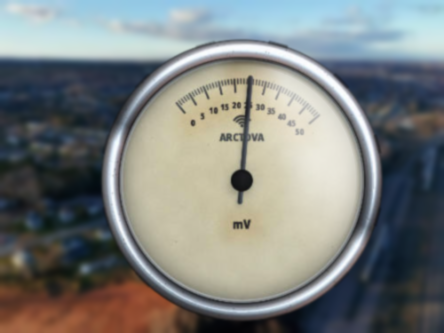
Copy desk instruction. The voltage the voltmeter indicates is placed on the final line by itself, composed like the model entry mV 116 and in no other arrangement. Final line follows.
mV 25
